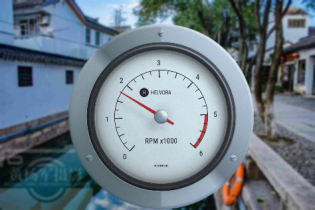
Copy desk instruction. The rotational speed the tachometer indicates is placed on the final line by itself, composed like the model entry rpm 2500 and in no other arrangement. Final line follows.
rpm 1750
